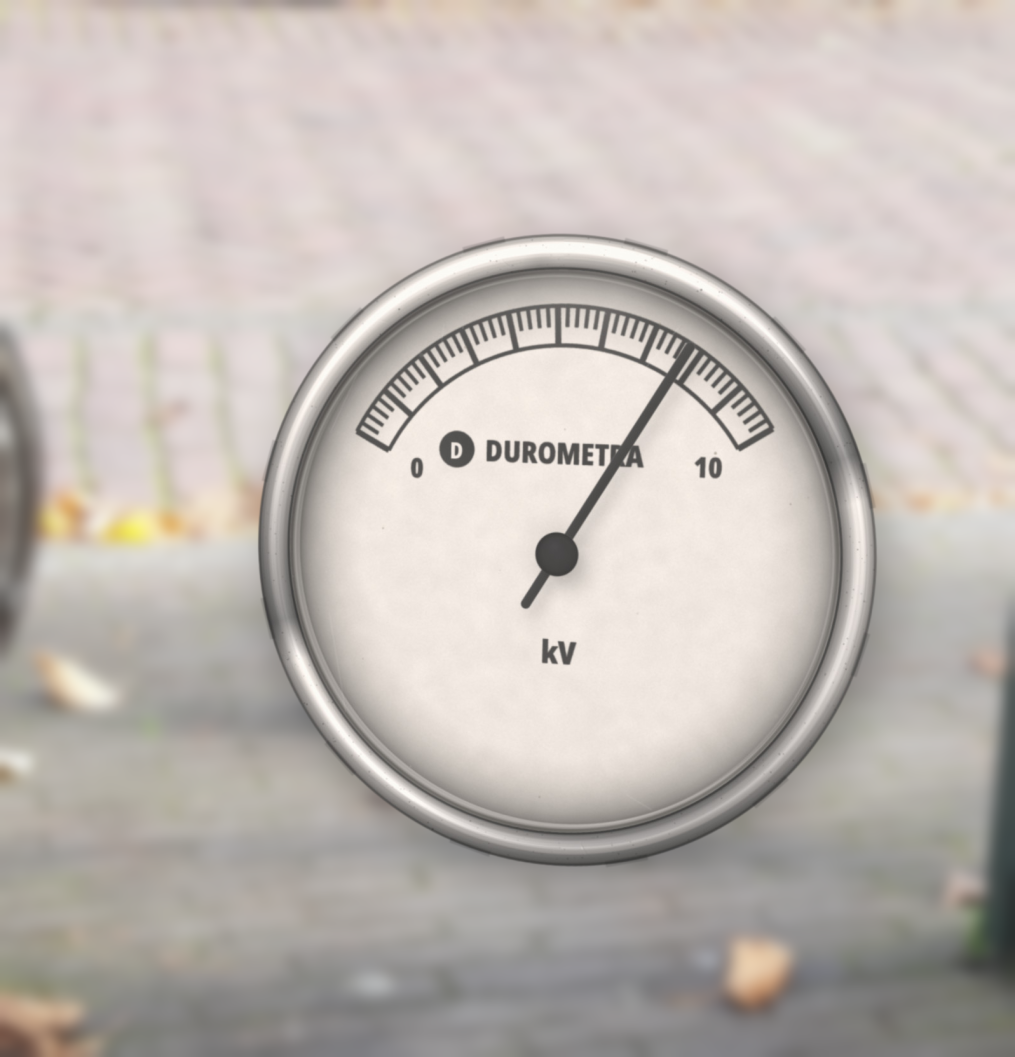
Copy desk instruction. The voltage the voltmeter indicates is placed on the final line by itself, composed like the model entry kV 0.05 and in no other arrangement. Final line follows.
kV 7.8
